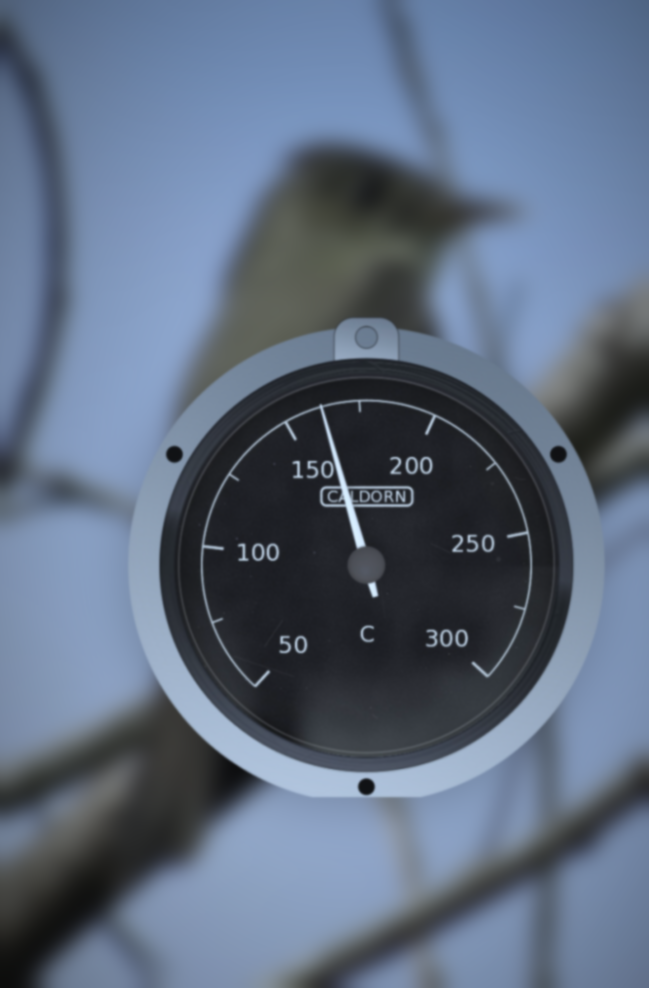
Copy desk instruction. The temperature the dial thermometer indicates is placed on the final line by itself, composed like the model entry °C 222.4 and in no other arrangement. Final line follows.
°C 162.5
